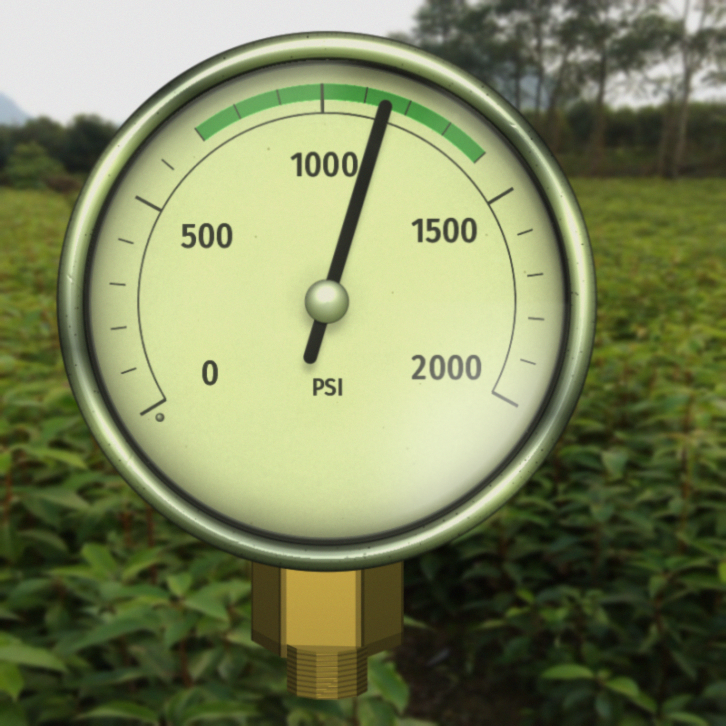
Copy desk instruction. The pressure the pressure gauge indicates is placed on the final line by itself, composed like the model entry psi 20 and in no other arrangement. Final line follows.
psi 1150
